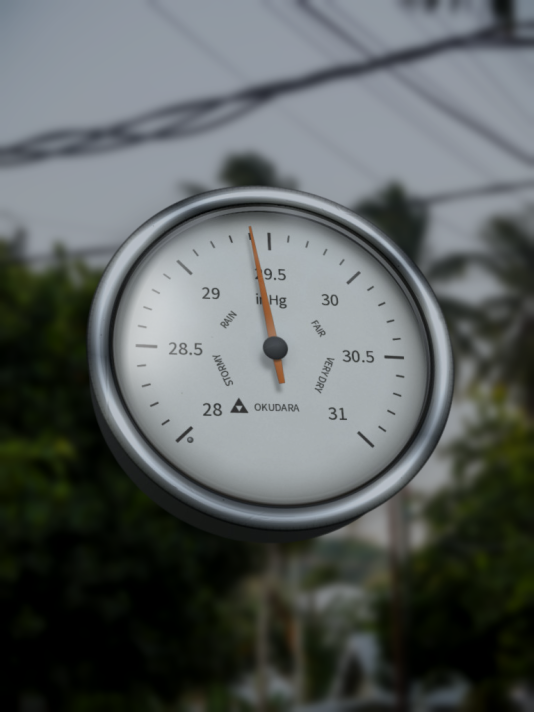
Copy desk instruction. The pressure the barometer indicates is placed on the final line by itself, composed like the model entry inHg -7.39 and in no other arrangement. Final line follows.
inHg 29.4
